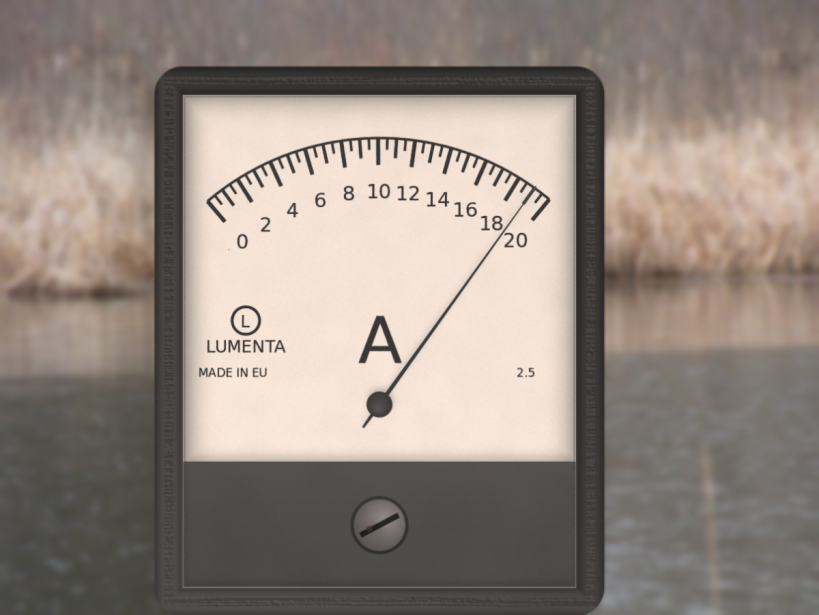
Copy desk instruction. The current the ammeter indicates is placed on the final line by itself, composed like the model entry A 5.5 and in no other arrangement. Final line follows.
A 19
